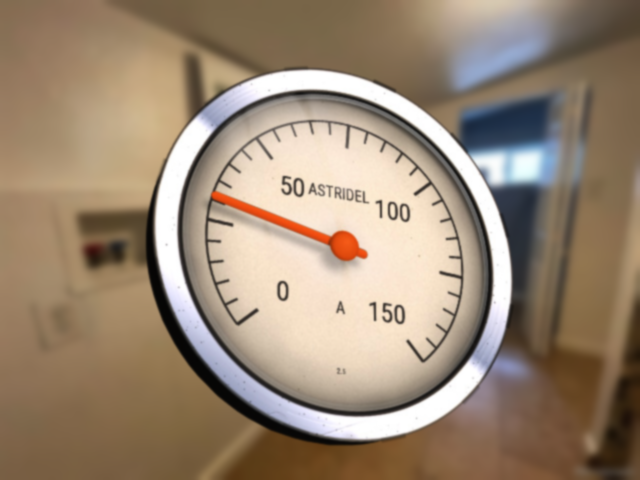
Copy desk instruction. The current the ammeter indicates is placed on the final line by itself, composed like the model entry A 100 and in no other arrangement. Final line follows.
A 30
